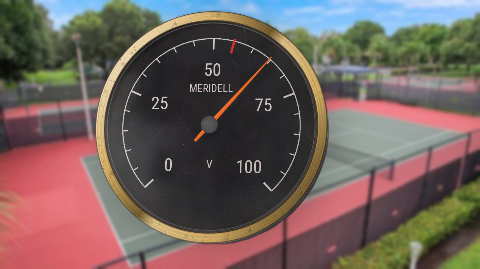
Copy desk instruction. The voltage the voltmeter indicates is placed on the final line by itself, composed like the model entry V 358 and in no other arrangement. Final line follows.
V 65
